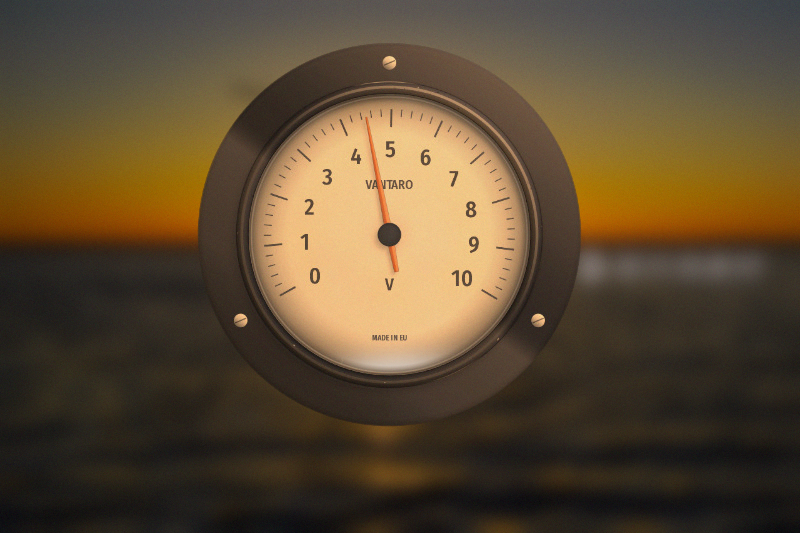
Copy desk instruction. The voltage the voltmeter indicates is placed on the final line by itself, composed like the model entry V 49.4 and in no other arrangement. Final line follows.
V 4.5
